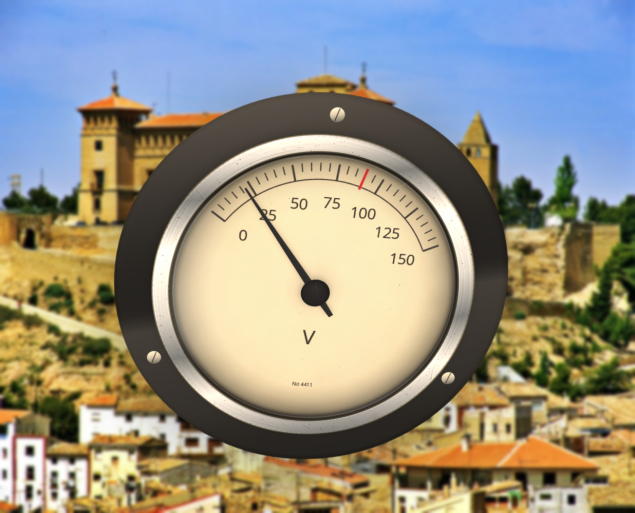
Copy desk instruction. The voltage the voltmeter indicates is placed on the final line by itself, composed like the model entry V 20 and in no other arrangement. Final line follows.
V 22.5
